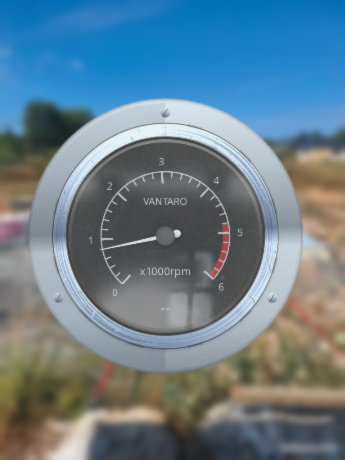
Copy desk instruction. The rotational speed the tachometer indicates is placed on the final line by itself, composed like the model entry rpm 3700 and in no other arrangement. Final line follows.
rpm 800
